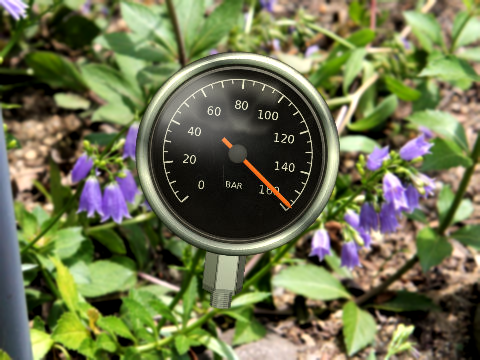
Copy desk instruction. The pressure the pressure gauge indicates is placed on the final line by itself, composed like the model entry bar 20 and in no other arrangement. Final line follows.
bar 157.5
